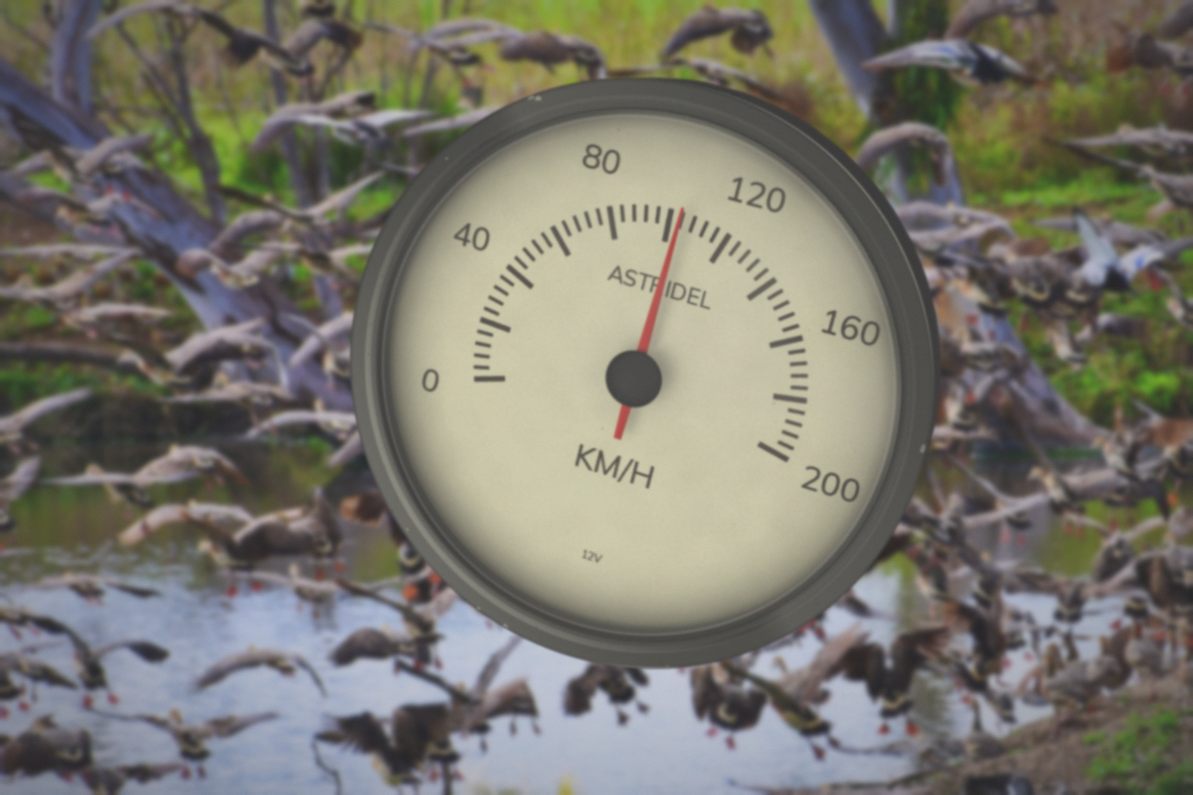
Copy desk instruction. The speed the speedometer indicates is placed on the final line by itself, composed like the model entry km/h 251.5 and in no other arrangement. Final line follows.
km/h 104
